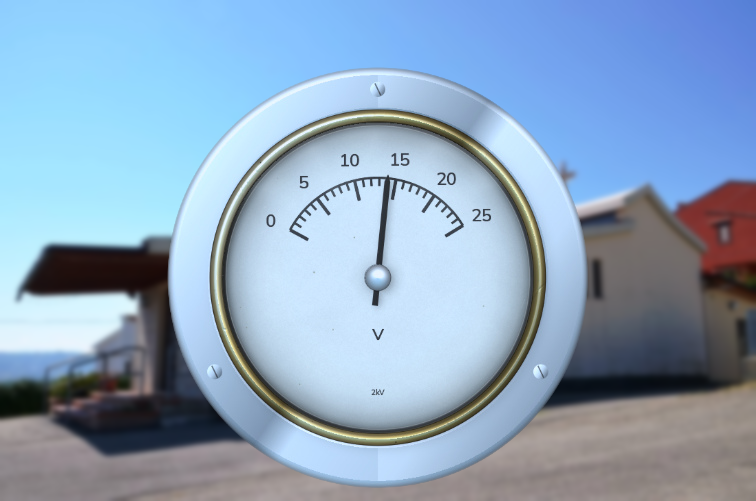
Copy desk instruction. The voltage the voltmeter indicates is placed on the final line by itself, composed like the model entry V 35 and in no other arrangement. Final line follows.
V 14
